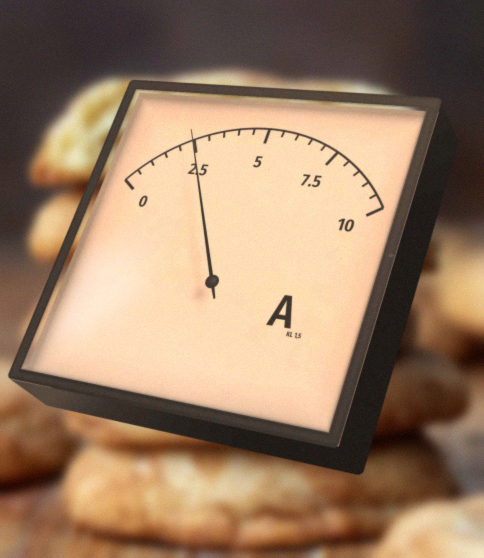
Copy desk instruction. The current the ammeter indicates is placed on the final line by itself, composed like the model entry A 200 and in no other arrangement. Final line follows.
A 2.5
